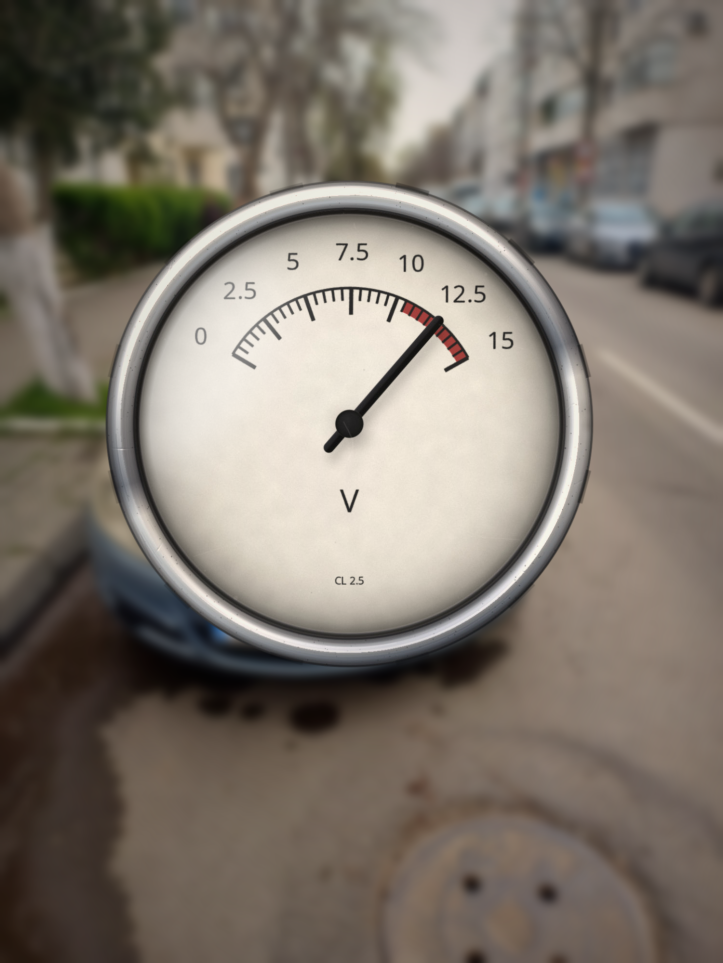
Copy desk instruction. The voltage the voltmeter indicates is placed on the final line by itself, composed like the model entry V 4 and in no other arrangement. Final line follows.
V 12.5
